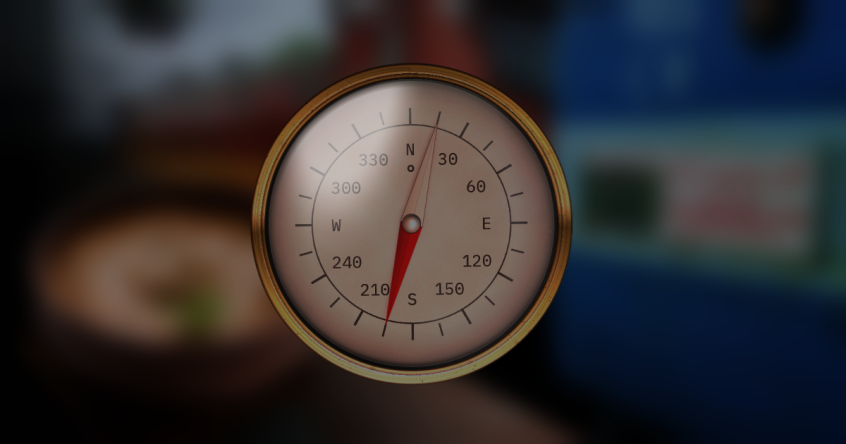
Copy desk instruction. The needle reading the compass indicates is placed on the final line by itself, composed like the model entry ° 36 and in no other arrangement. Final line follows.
° 195
